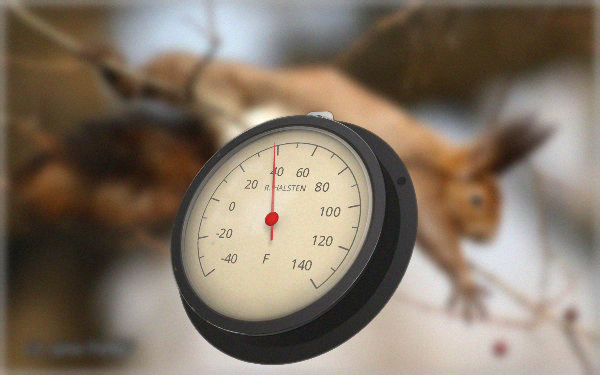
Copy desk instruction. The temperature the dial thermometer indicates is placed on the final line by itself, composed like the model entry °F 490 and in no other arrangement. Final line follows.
°F 40
